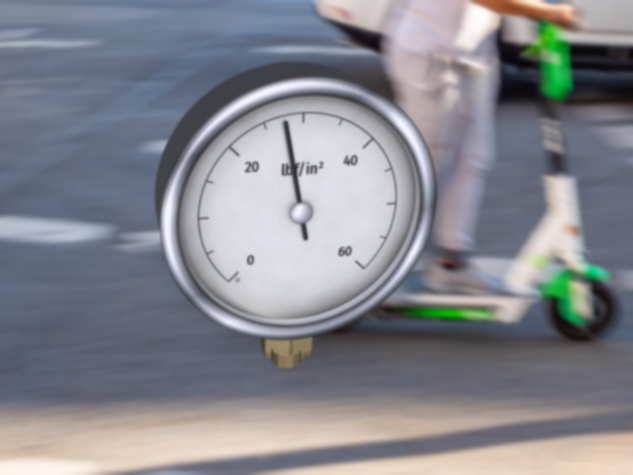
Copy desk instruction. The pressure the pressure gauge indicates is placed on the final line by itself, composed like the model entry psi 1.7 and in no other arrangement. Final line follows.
psi 27.5
